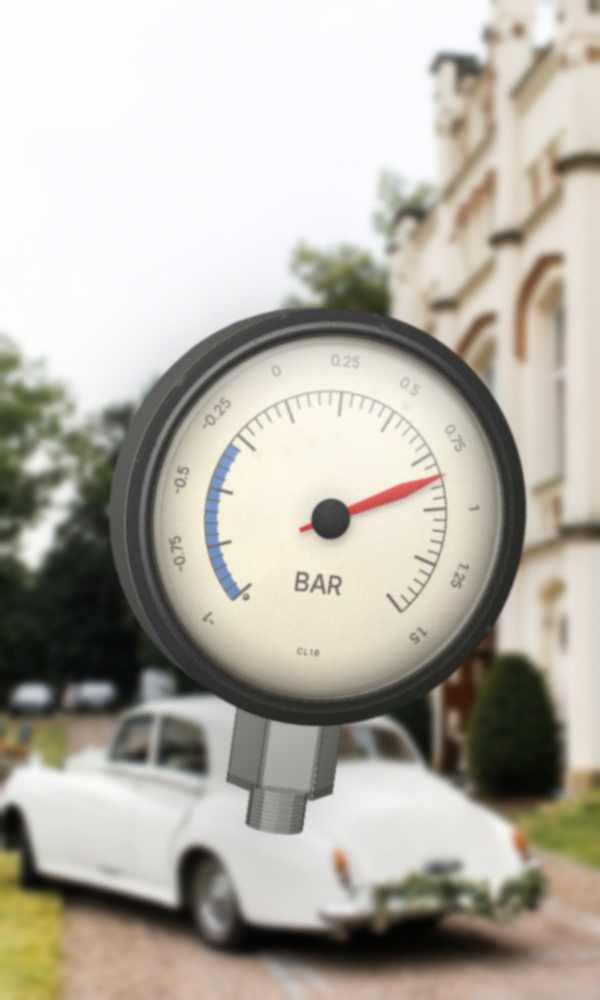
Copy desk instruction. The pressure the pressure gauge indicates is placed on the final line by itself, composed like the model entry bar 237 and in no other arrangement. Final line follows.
bar 0.85
